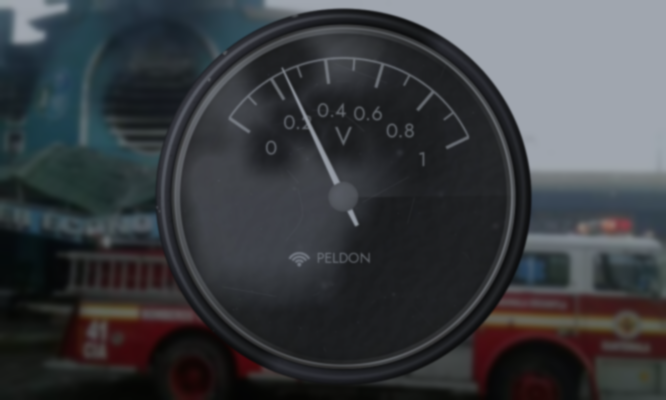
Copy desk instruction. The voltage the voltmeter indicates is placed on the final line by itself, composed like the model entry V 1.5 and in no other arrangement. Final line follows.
V 0.25
